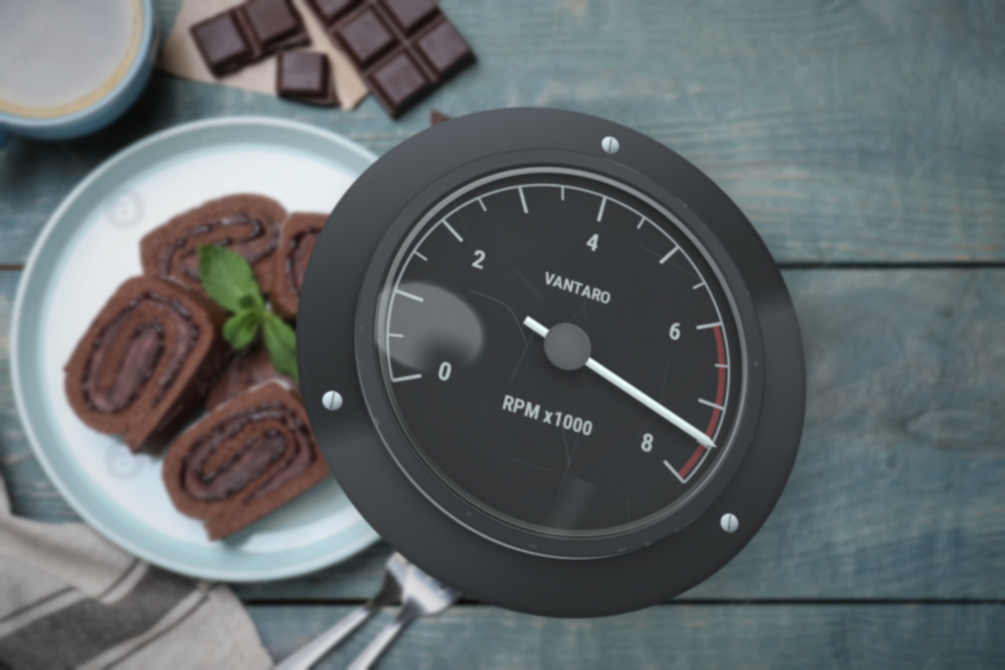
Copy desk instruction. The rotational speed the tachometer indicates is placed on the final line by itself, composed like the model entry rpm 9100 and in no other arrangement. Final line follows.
rpm 7500
